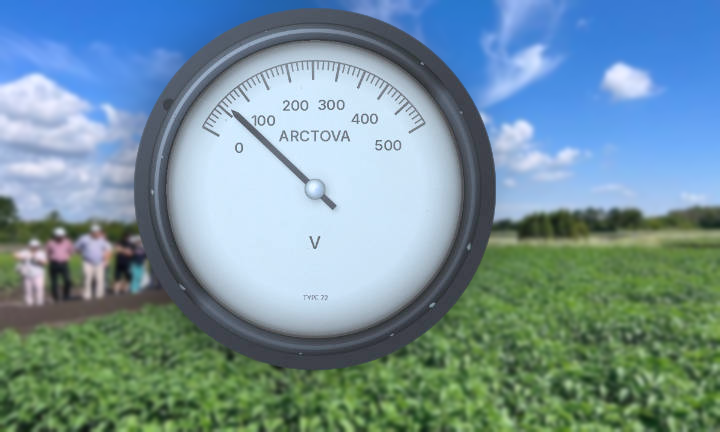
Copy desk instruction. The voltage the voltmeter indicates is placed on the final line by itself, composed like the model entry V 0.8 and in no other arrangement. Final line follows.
V 60
